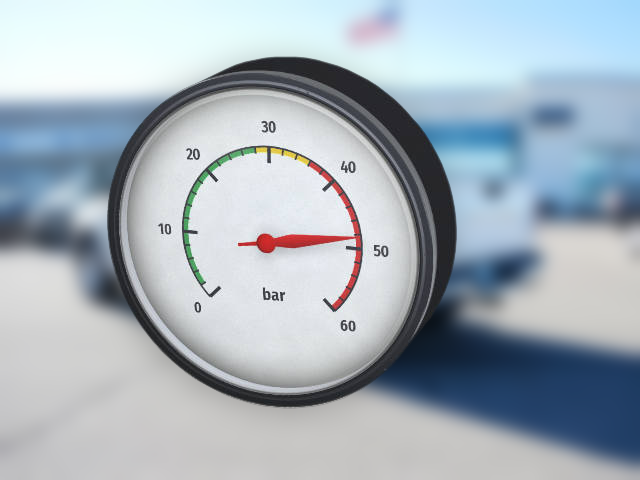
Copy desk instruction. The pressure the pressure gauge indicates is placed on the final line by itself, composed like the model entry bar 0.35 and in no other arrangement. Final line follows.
bar 48
